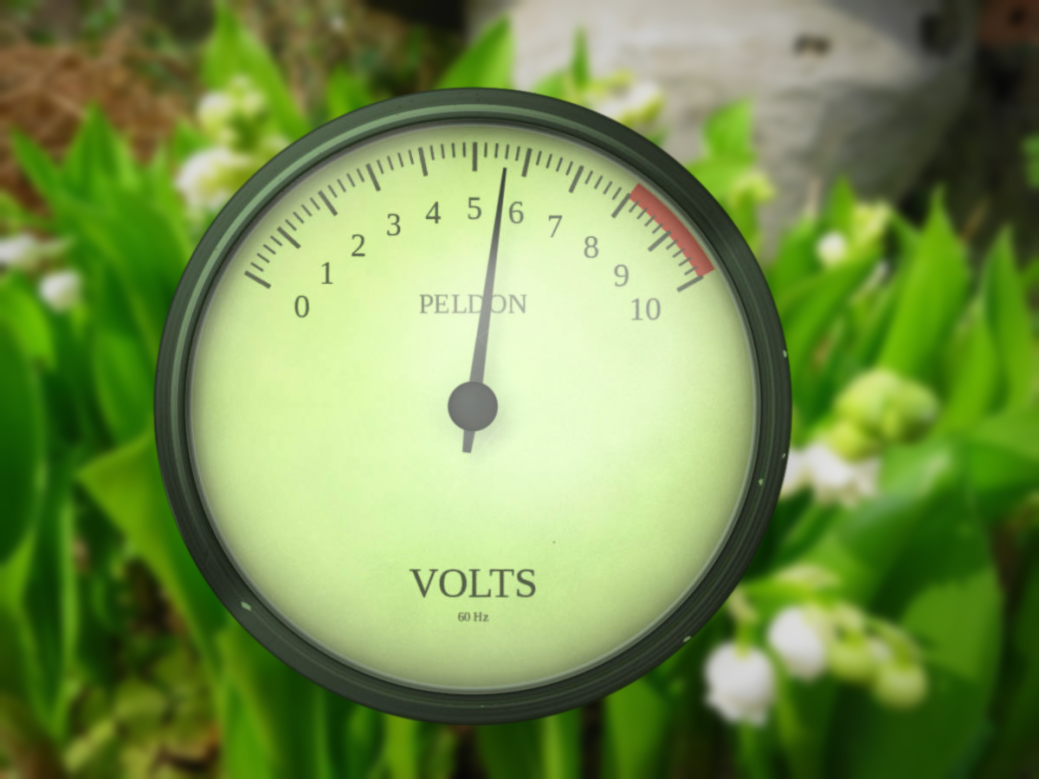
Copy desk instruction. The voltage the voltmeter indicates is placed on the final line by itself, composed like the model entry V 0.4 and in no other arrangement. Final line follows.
V 5.6
